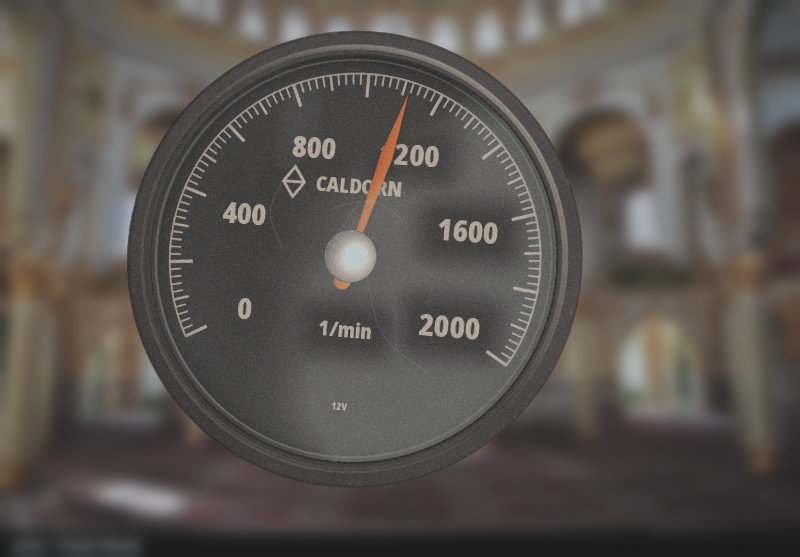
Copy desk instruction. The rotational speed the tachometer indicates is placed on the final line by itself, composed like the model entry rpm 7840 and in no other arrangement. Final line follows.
rpm 1120
